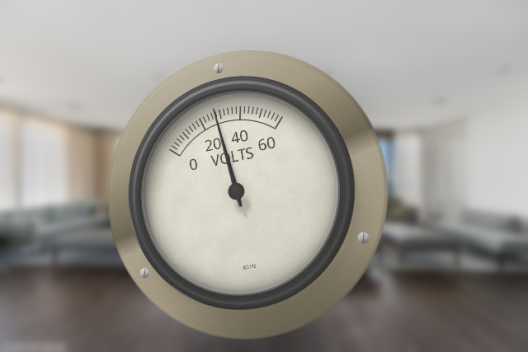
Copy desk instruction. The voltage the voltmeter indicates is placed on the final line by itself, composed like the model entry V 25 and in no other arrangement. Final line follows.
V 28
